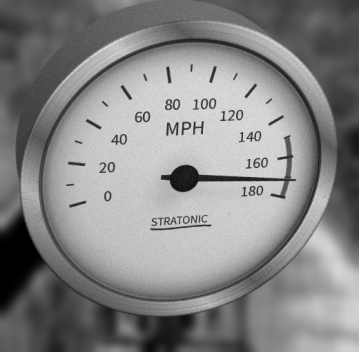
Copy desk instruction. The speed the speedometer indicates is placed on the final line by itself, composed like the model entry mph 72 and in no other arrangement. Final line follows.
mph 170
